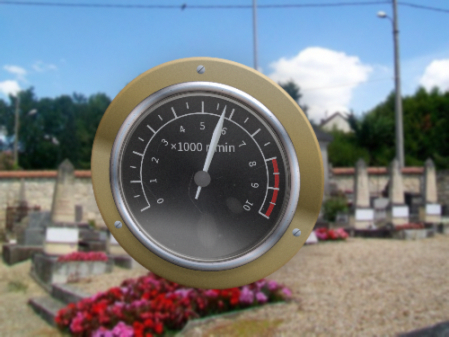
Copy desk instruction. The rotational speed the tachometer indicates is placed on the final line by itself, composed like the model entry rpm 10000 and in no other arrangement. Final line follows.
rpm 5750
